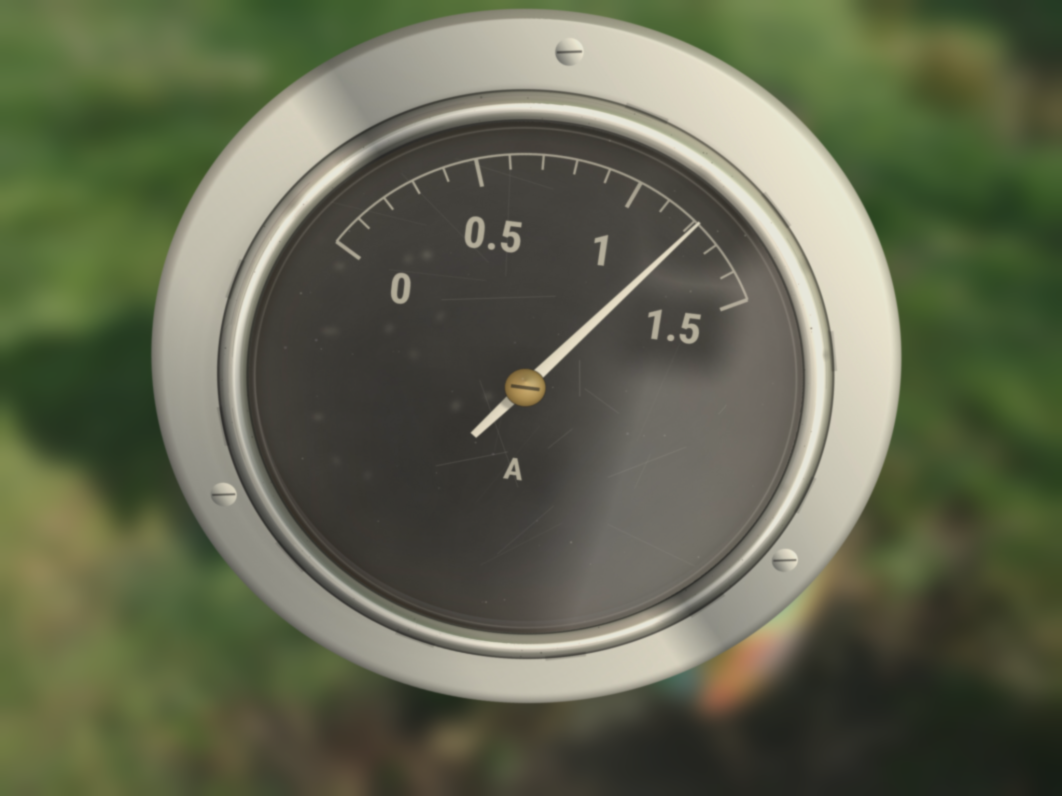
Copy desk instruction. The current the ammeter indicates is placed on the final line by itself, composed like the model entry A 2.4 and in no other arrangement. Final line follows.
A 1.2
